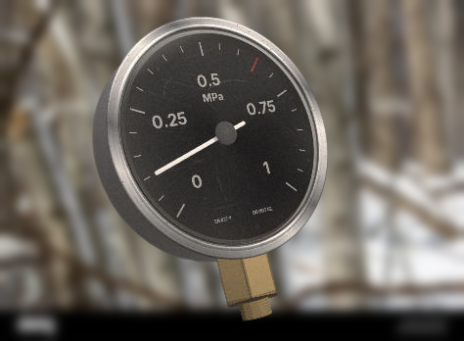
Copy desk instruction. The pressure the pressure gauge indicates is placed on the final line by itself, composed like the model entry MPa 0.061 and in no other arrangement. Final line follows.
MPa 0.1
